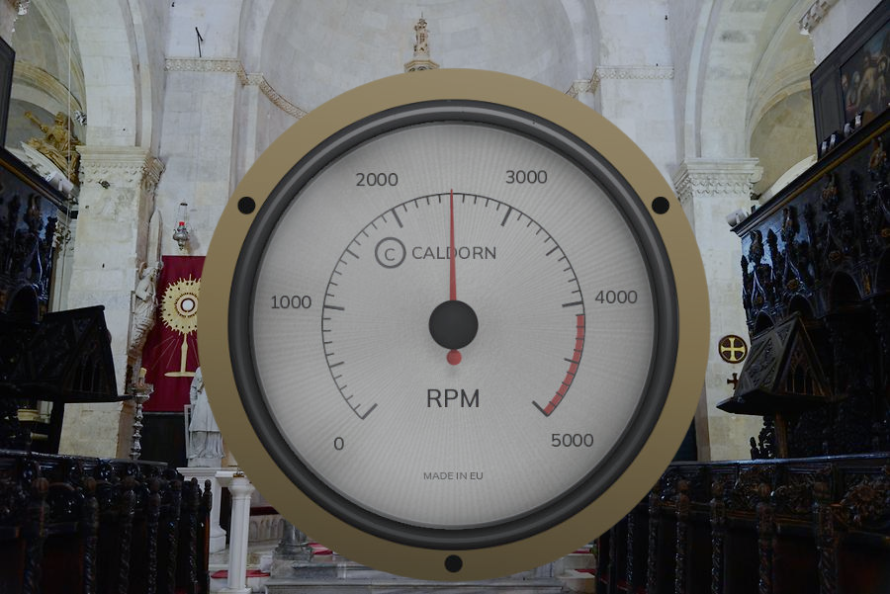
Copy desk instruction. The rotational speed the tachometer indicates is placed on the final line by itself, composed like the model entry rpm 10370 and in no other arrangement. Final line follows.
rpm 2500
